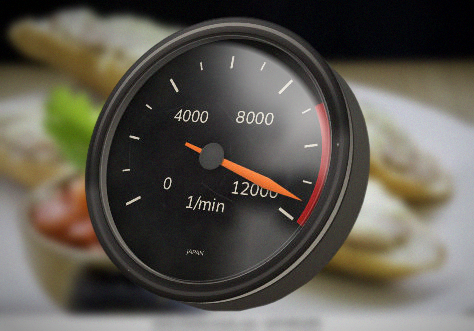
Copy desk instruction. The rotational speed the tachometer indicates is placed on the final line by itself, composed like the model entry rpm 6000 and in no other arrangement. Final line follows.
rpm 11500
